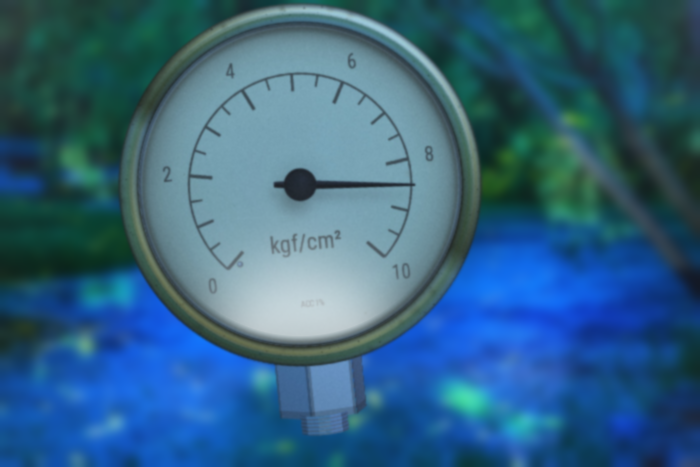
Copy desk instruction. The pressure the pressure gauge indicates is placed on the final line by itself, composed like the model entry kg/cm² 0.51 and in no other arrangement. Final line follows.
kg/cm² 8.5
